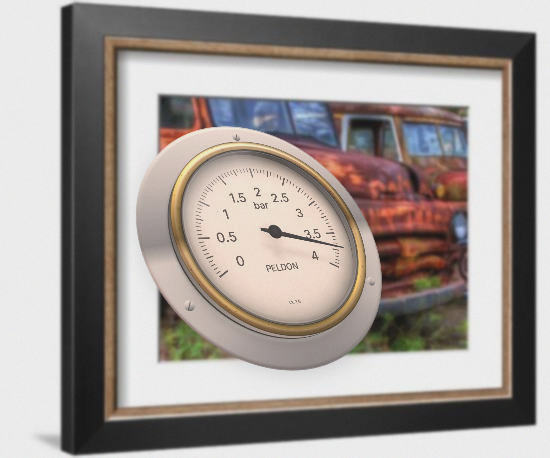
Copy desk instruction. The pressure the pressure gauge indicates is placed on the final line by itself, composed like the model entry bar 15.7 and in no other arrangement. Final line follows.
bar 3.75
